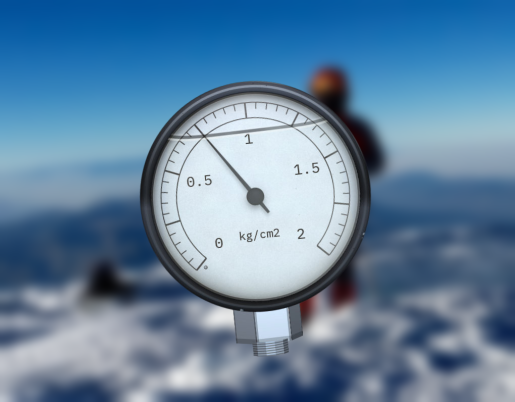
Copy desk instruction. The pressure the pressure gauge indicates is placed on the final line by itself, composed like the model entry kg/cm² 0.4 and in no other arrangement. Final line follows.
kg/cm² 0.75
